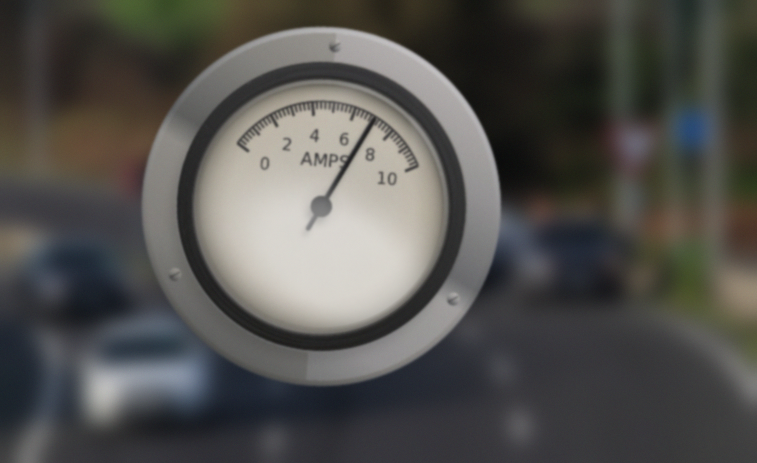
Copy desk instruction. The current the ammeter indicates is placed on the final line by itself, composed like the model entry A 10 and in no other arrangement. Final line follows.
A 7
